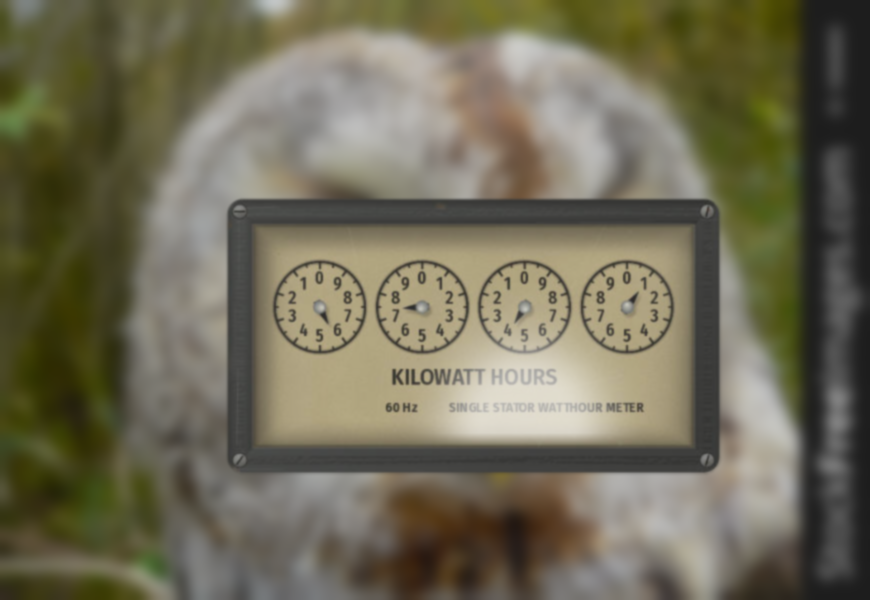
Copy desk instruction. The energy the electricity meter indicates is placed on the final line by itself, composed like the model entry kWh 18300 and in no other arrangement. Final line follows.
kWh 5741
